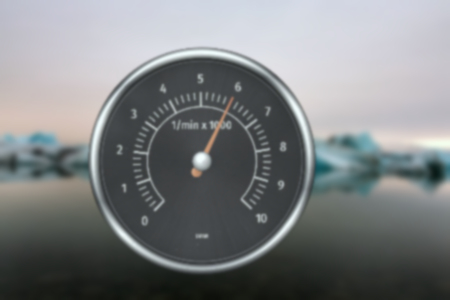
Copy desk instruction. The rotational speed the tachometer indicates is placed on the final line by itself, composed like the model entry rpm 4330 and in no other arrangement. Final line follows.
rpm 6000
